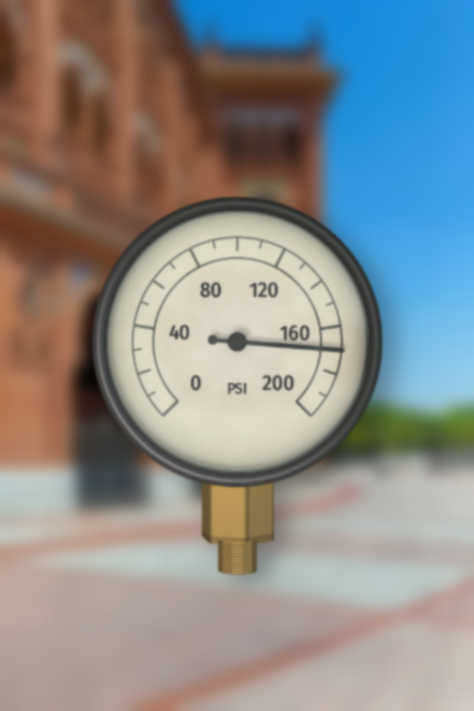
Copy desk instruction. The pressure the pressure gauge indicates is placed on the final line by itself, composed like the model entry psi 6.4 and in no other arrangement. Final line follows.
psi 170
